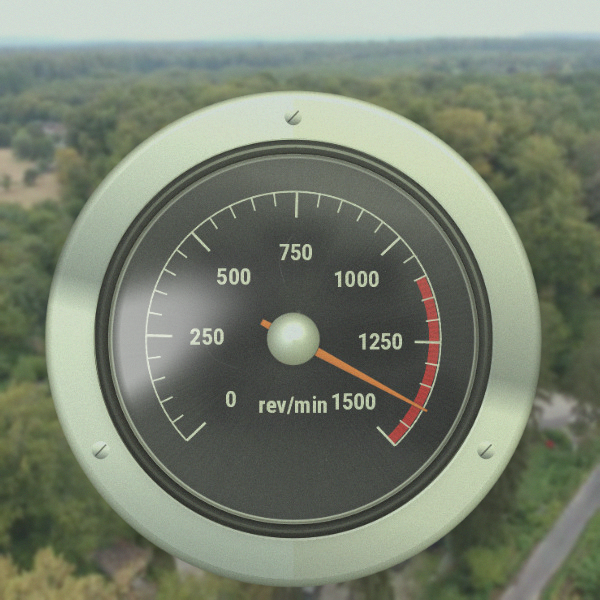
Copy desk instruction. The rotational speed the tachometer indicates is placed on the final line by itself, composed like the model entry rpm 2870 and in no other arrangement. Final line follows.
rpm 1400
